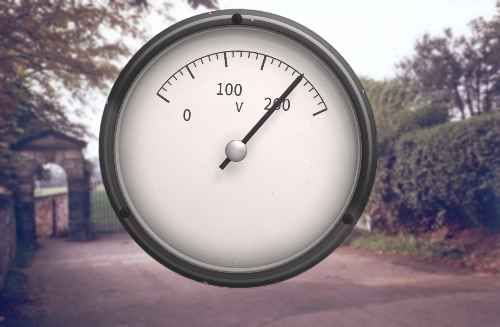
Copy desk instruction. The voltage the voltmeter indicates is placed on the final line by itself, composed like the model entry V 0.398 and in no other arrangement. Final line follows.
V 200
